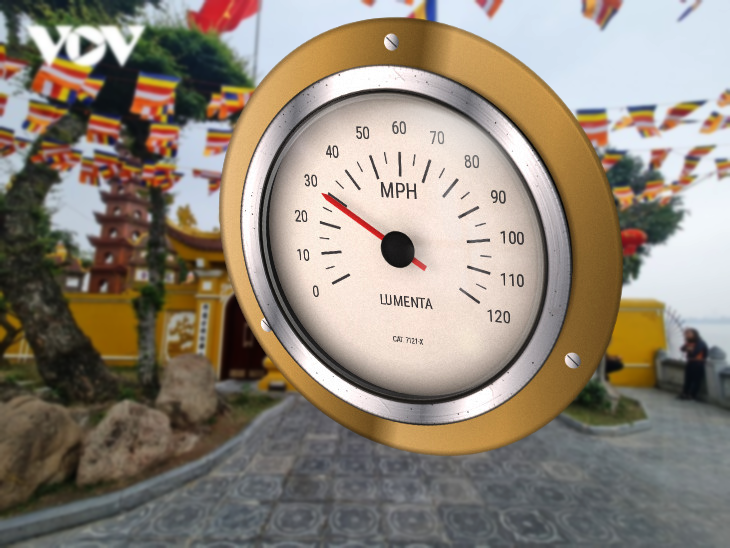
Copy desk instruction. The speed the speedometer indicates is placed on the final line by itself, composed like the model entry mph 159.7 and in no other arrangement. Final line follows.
mph 30
